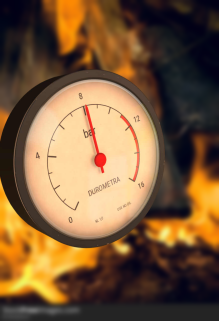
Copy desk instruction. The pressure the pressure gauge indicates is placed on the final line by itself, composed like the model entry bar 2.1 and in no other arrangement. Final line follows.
bar 8
